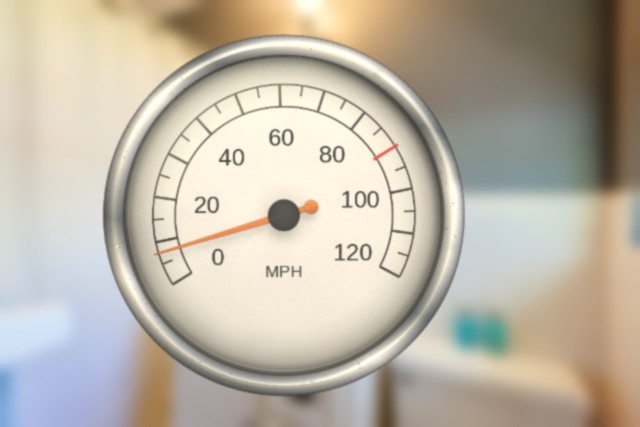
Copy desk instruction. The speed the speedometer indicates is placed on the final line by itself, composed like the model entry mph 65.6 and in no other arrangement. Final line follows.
mph 7.5
